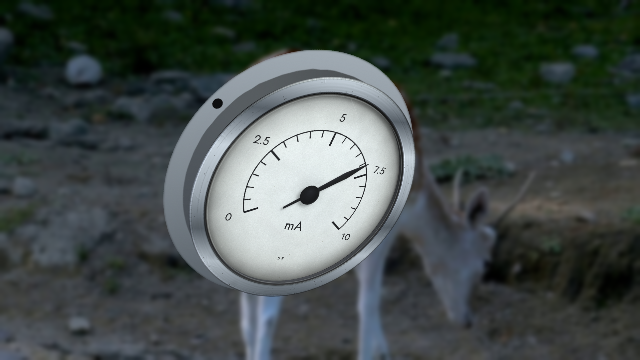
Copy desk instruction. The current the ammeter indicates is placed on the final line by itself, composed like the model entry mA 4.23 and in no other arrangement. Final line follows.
mA 7
